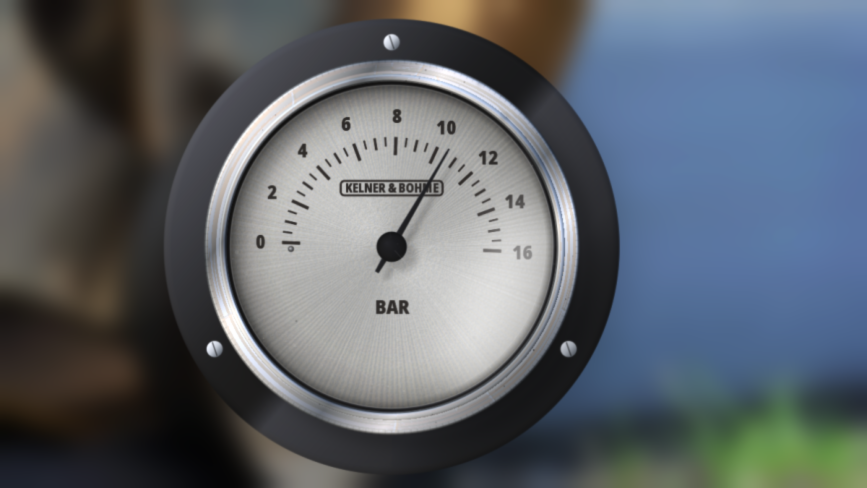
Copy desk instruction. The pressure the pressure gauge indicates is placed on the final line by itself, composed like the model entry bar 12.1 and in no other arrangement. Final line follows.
bar 10.5
